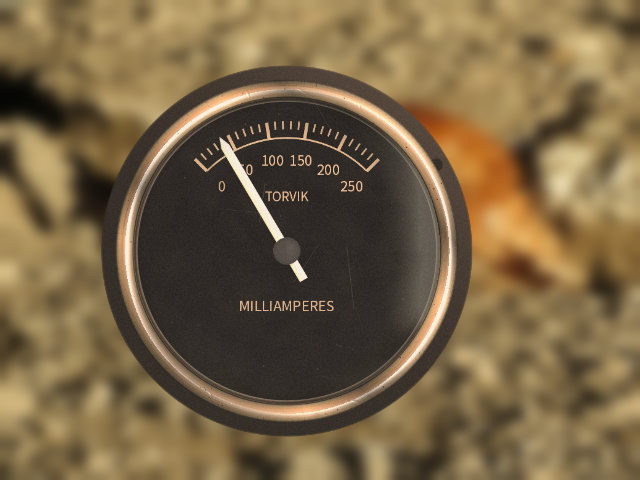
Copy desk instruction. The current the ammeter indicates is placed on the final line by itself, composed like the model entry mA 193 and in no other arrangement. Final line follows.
mA 40
